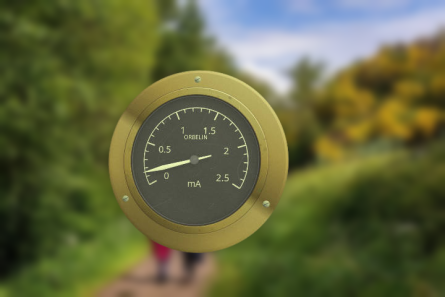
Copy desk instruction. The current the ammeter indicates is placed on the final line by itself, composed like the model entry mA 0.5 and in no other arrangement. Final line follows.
mA 0.15
